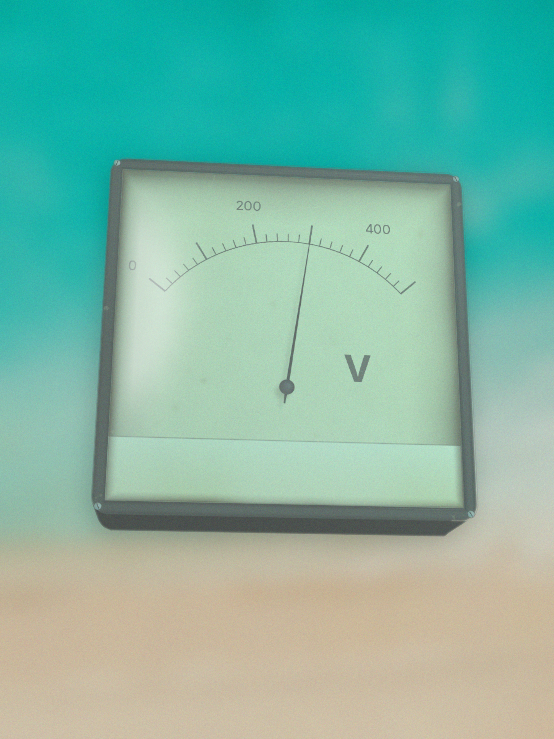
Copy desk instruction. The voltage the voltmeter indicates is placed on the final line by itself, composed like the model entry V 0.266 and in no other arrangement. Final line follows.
V 300
